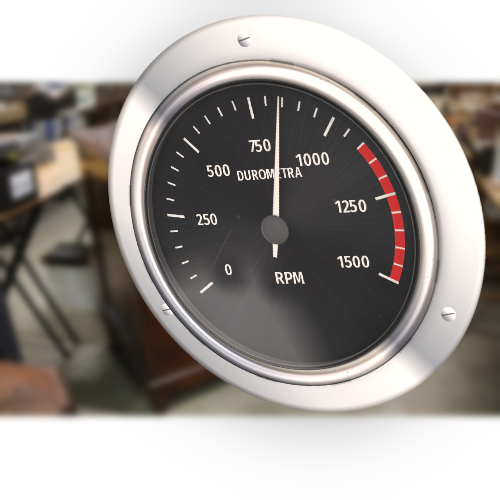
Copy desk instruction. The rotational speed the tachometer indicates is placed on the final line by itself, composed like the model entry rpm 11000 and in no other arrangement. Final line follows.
rpm 850
